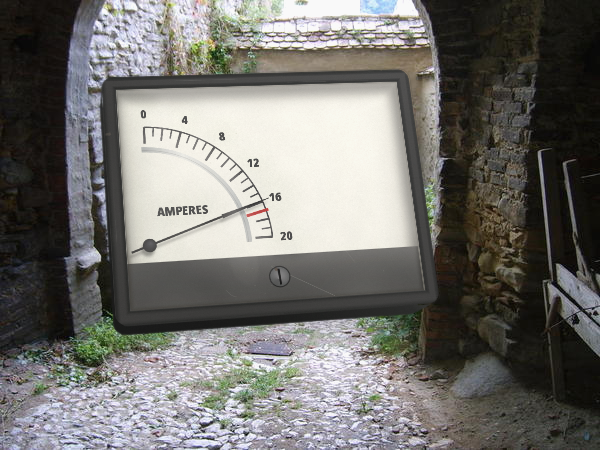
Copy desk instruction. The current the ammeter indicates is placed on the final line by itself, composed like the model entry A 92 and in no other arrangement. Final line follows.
A 16
